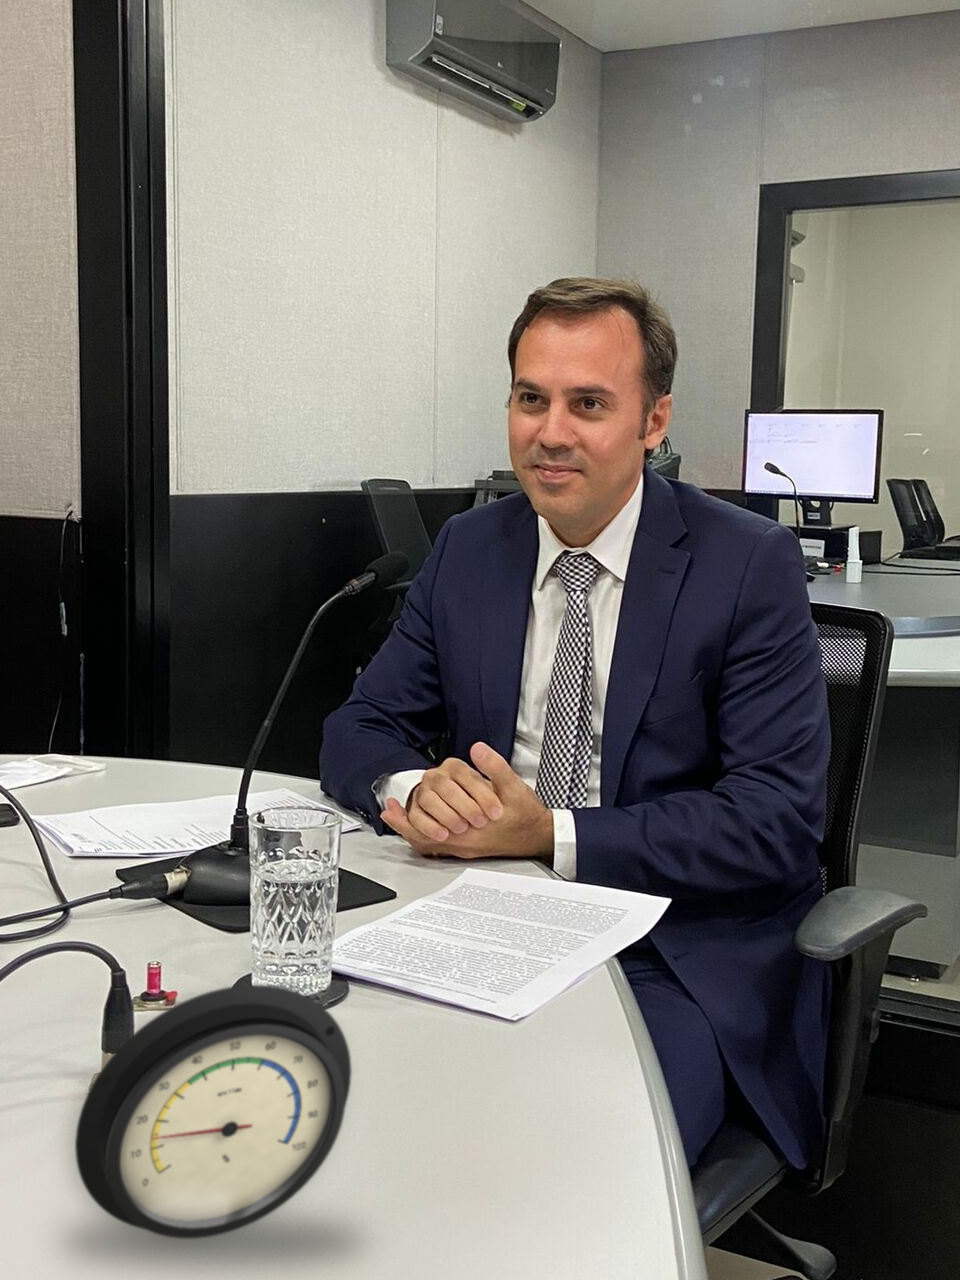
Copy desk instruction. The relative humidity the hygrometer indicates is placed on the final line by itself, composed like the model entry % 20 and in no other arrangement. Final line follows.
% 15
